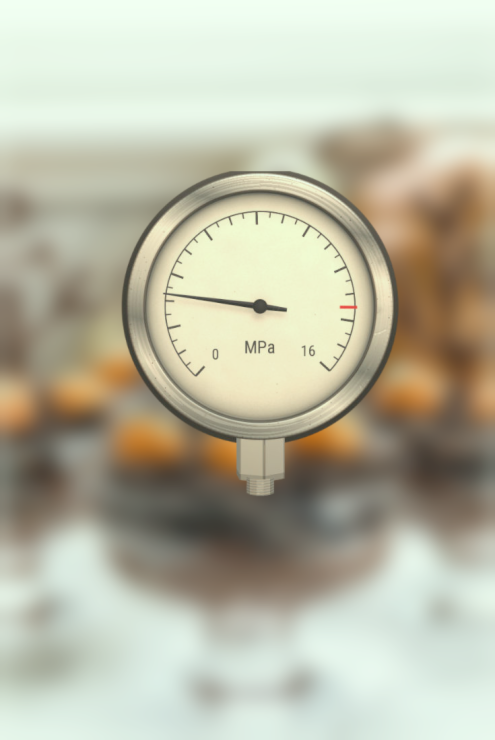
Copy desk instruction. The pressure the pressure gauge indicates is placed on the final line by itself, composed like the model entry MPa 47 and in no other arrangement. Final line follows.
MPa 3.25
